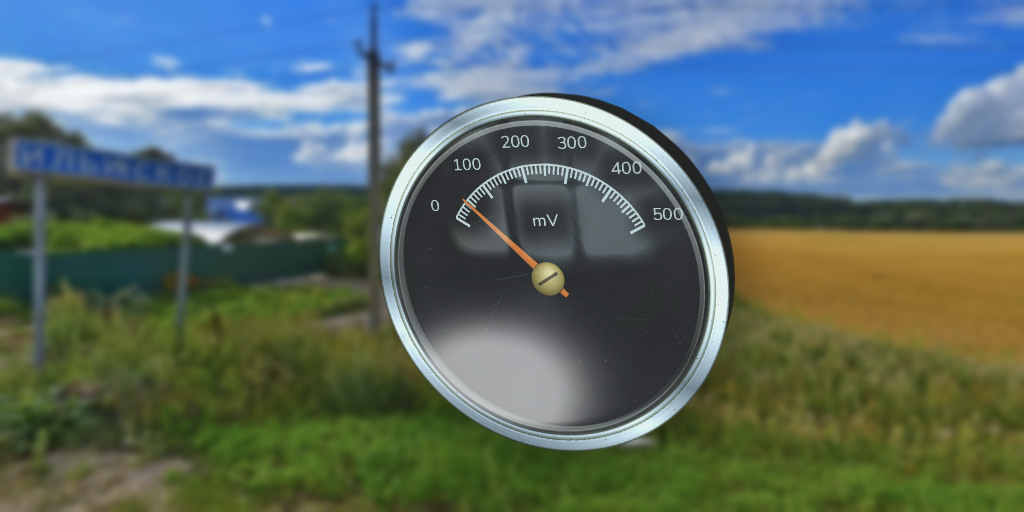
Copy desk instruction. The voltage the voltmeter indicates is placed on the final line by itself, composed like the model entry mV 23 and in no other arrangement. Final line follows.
mV 50
